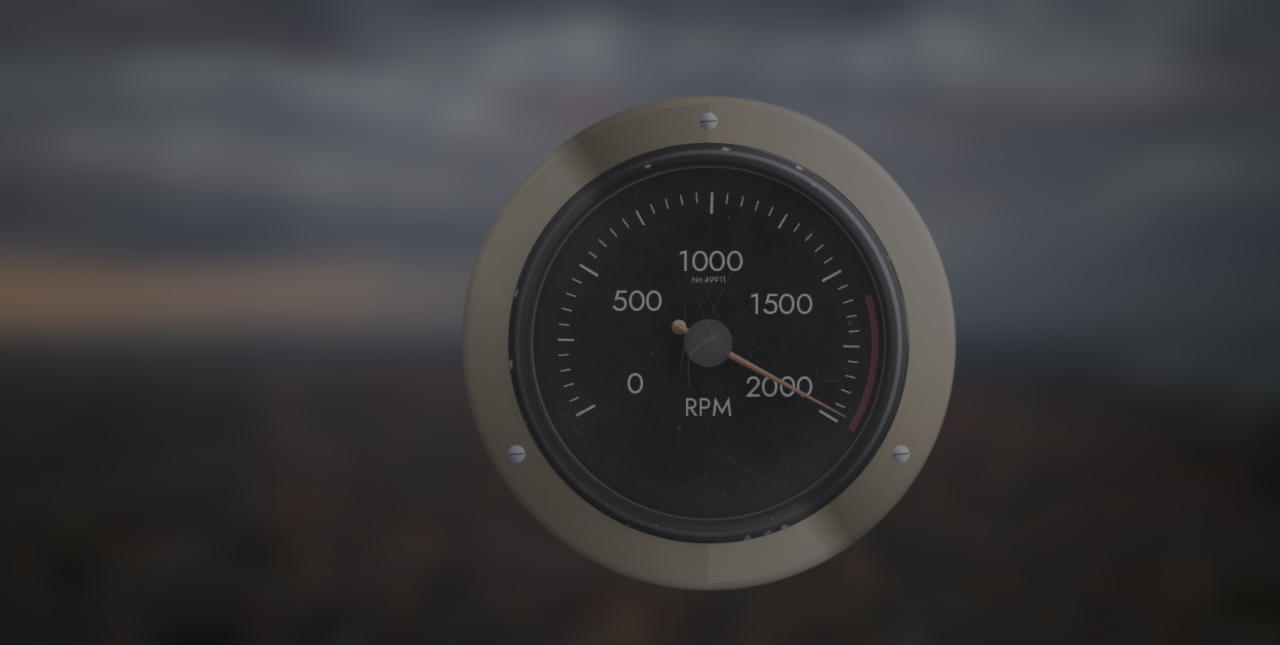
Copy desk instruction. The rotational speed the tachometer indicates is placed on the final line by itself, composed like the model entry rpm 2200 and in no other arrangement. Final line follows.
rpm 1975
